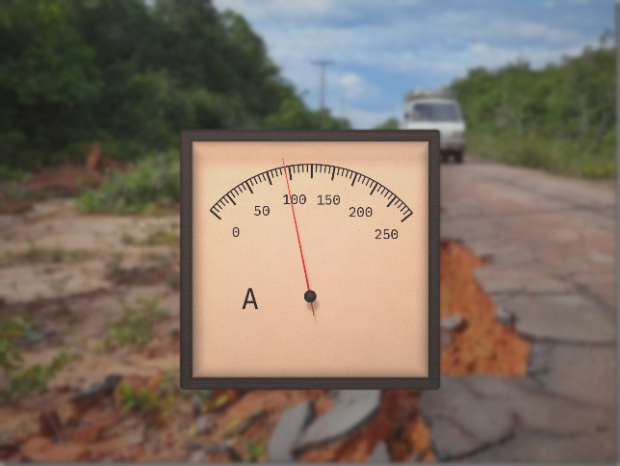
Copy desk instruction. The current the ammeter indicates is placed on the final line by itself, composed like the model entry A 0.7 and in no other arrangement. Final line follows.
A 95
